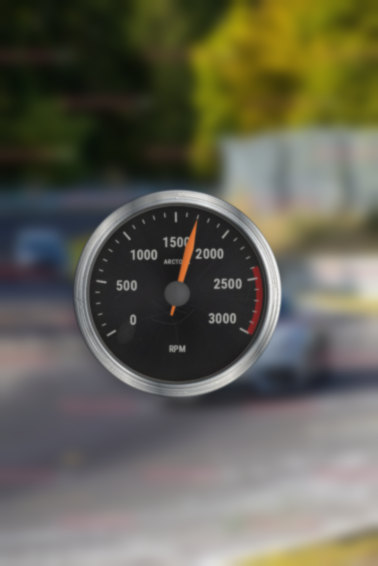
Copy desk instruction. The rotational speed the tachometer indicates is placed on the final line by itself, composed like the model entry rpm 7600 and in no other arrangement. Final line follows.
rpm 1700
